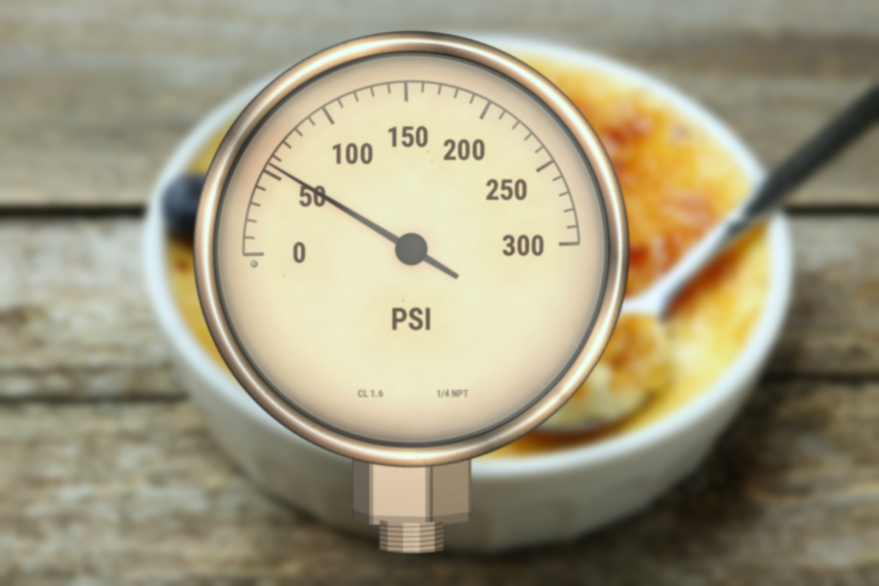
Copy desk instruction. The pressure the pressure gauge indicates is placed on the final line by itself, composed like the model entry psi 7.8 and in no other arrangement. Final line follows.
psi 55
